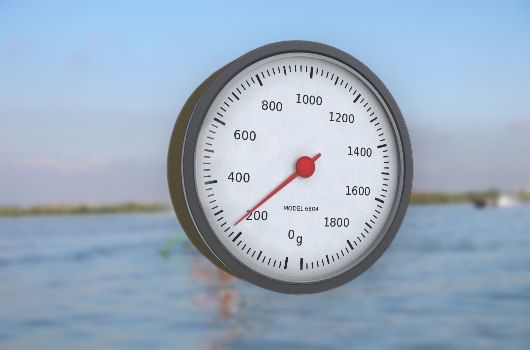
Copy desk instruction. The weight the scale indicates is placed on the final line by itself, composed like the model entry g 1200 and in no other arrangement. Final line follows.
g 240
